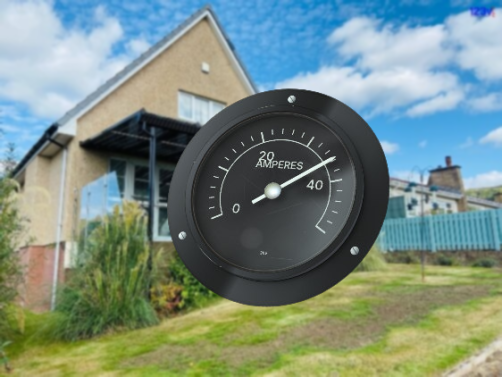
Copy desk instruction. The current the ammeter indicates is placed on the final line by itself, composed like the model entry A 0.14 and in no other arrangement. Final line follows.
A 36
